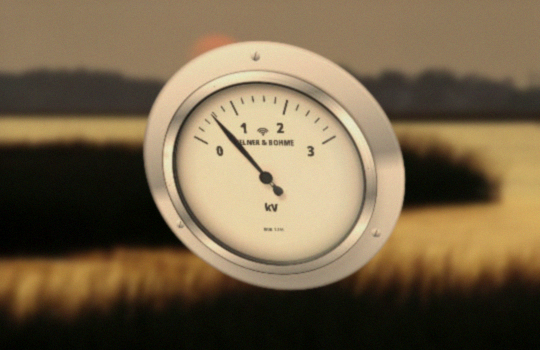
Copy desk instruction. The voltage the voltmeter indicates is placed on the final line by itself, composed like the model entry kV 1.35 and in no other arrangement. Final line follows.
kV 0.6
